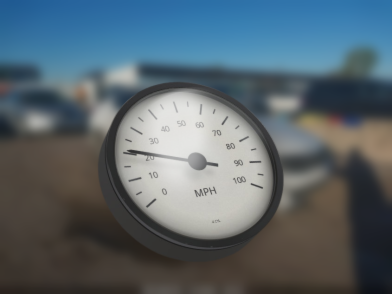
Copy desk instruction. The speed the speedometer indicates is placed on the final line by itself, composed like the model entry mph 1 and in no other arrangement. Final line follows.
mph 20
